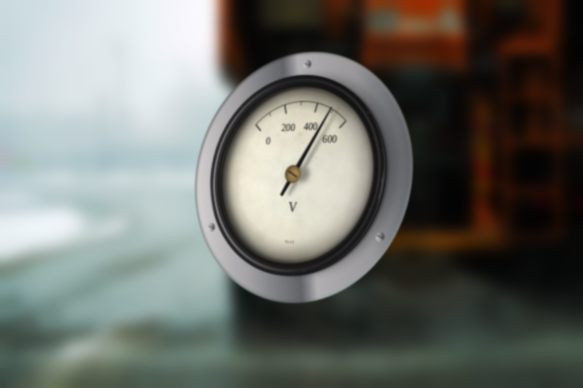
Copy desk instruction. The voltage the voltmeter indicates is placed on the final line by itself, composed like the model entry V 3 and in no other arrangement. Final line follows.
V 500
